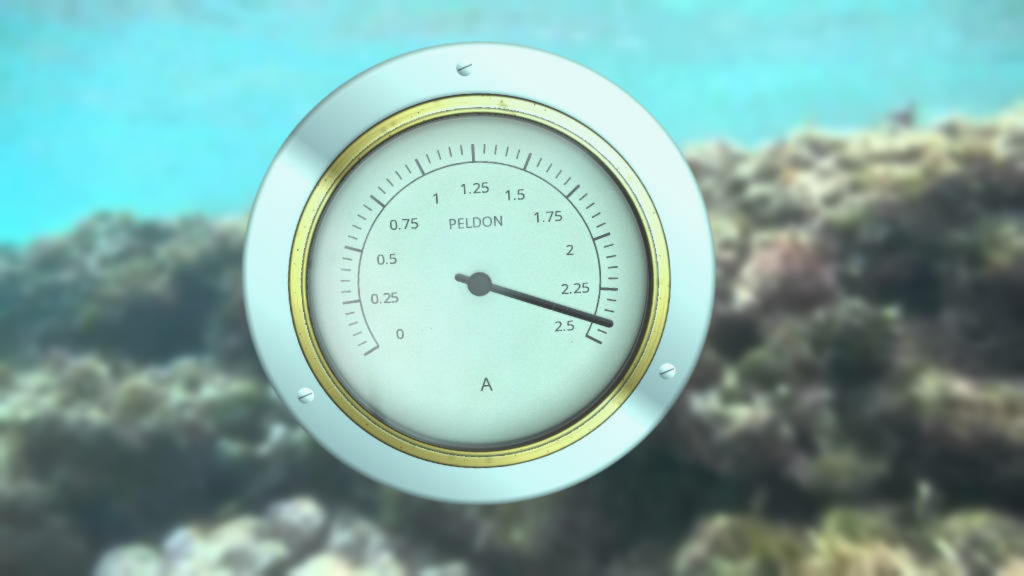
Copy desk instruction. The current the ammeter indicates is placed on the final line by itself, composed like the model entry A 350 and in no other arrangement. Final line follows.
A 2.4
